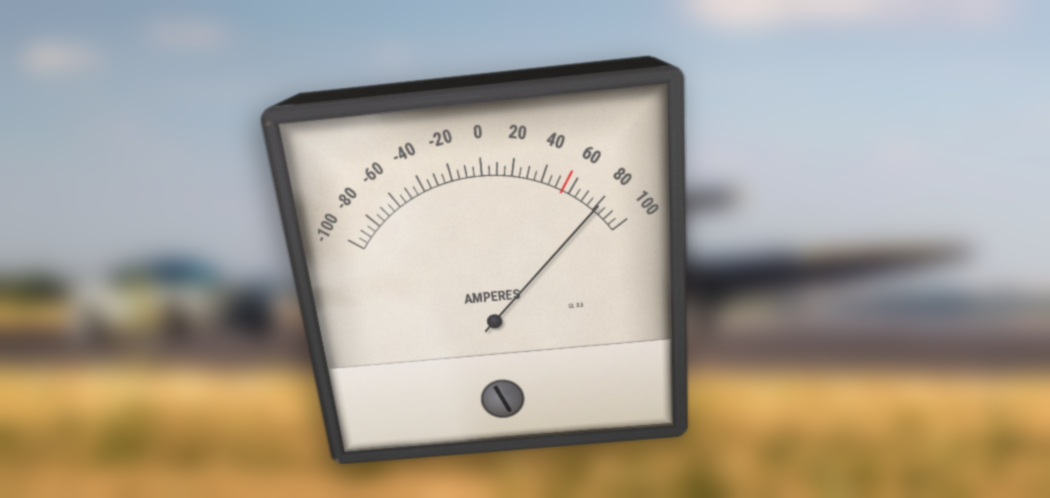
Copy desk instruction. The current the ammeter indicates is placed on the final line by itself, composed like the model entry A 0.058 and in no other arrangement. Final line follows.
A 80
